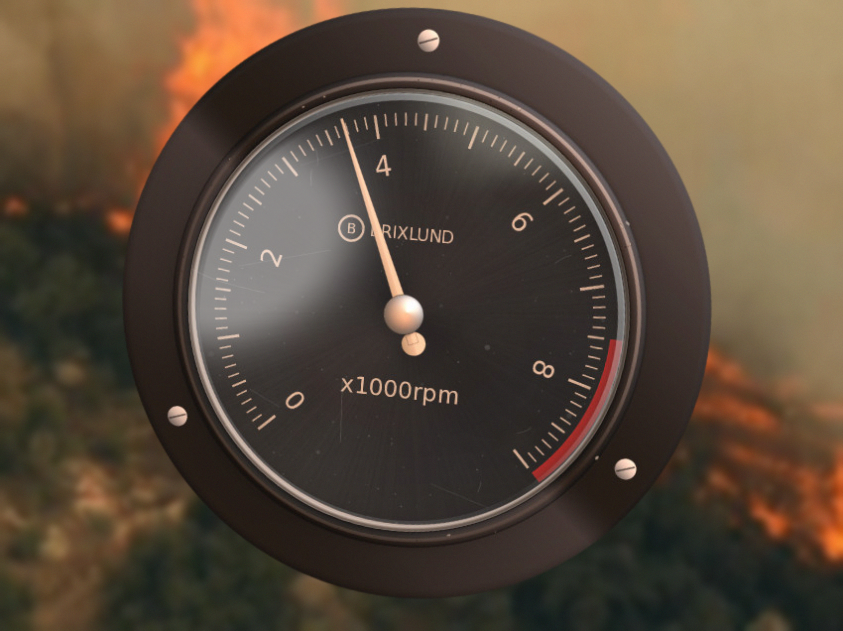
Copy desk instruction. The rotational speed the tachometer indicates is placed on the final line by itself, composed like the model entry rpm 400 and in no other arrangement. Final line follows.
rpm 3700
